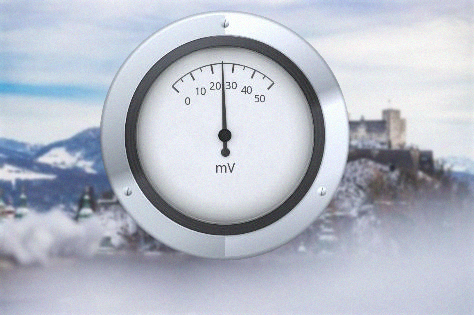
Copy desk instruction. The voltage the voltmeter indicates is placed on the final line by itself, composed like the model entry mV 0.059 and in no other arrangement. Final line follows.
mV 25
